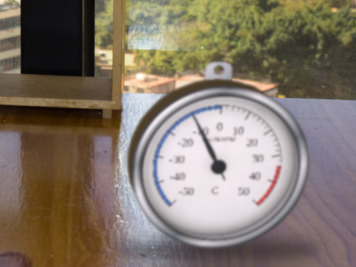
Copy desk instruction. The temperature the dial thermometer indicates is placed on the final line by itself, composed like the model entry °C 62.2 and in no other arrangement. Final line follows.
°C -10
